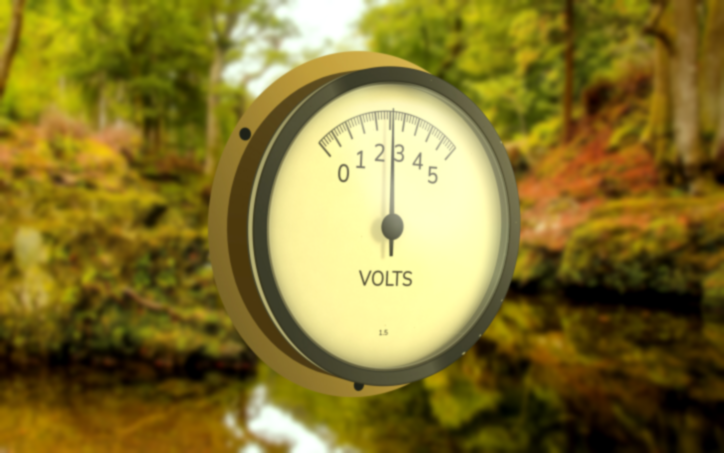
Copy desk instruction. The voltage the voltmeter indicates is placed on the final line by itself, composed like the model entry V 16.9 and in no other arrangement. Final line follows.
V 2.5
